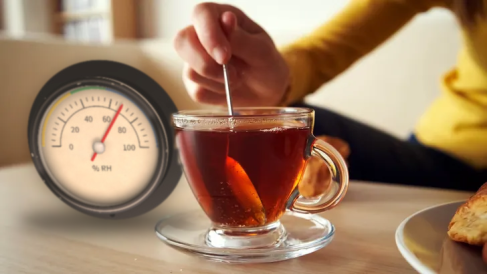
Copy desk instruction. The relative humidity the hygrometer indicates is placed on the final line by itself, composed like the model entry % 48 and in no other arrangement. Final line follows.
% 68
